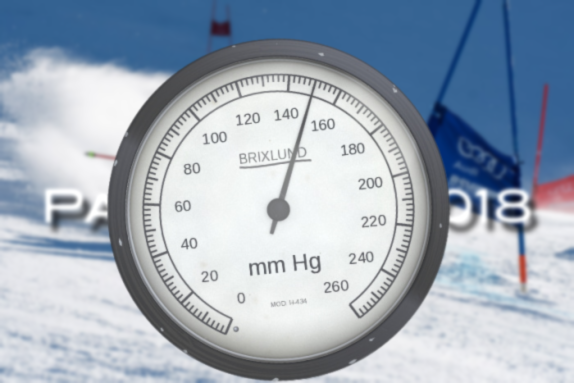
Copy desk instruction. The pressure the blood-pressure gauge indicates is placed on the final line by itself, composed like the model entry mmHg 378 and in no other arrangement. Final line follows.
mmHg 150
